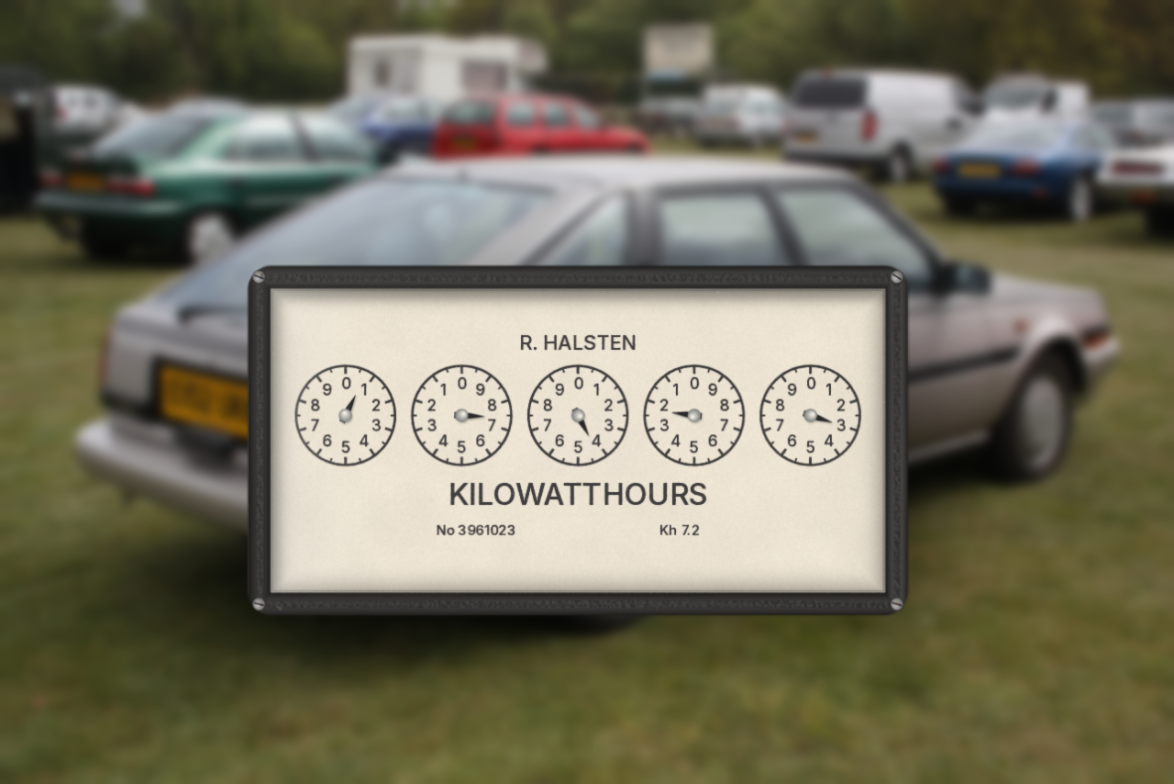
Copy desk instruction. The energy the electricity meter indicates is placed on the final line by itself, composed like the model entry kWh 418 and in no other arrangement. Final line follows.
kWh 7423
